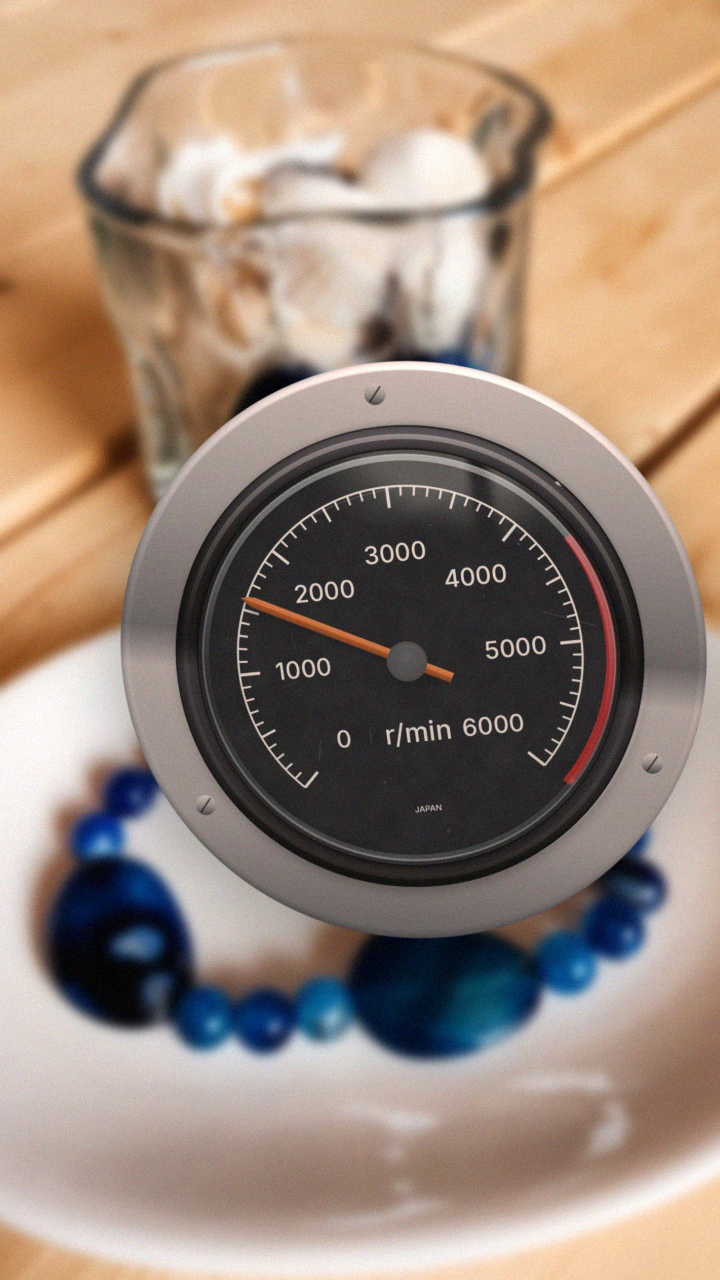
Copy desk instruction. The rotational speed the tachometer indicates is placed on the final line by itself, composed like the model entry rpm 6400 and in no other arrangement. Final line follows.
rpm 1600
